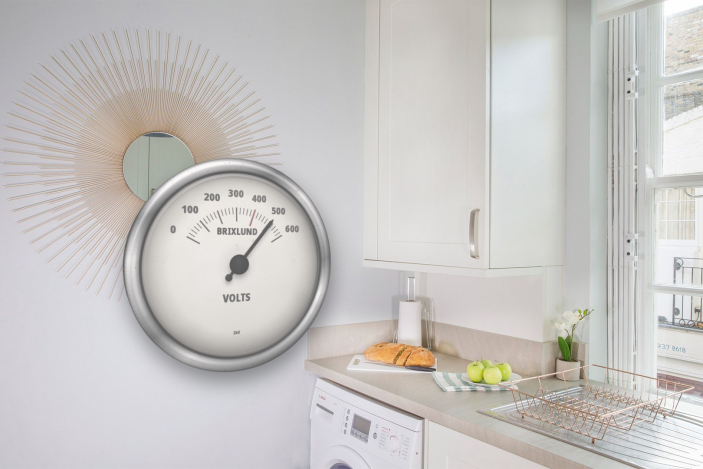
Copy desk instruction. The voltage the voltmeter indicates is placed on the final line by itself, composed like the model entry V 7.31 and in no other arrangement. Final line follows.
V 500
